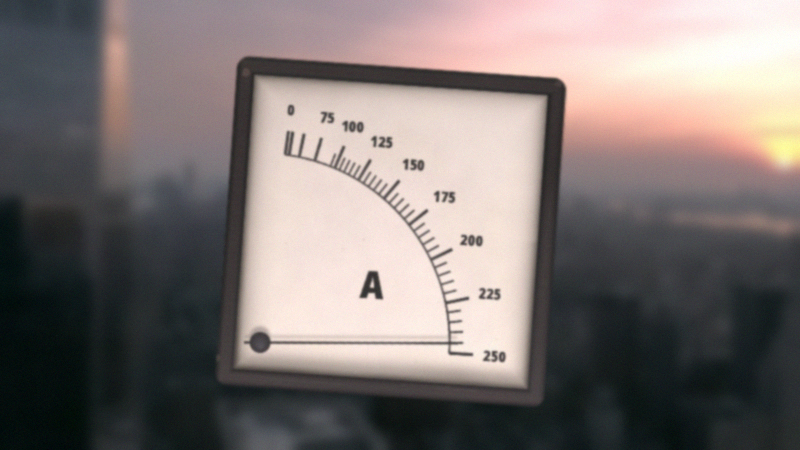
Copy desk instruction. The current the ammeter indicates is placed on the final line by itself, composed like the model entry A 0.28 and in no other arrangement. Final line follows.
A 245
